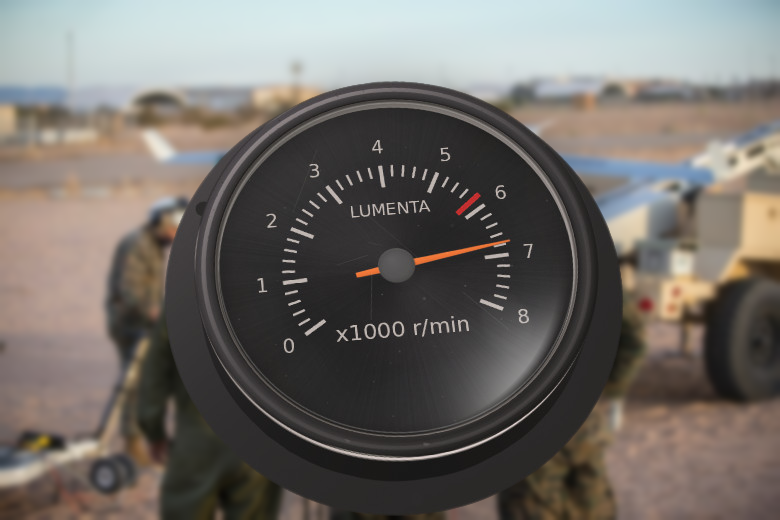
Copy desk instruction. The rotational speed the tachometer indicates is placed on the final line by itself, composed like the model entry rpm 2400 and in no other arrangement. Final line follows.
rpm 6800
